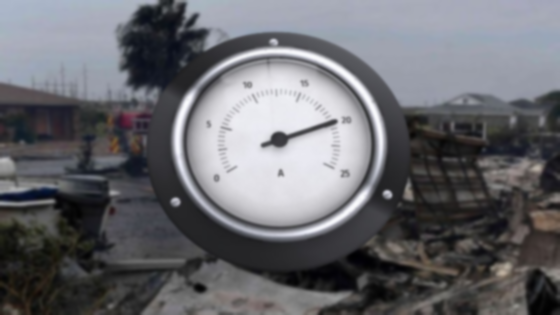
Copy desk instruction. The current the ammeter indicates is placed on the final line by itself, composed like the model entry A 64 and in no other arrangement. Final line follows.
A 20
